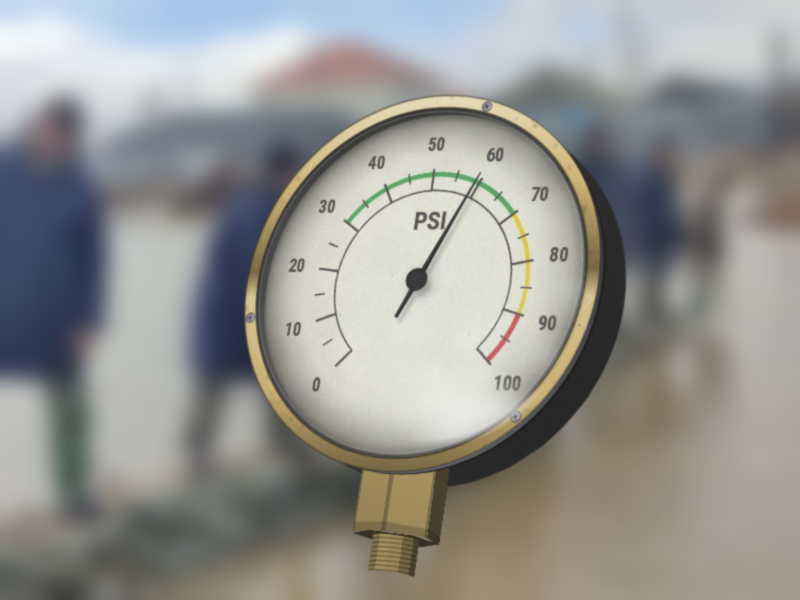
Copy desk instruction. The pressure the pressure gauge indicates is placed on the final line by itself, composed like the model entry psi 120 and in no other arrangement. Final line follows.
psi 60
